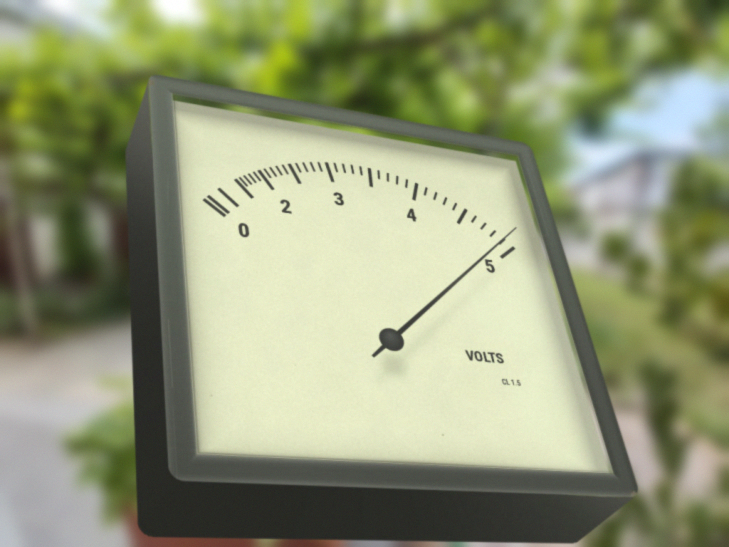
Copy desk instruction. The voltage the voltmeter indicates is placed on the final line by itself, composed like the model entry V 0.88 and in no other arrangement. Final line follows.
V 4.9
